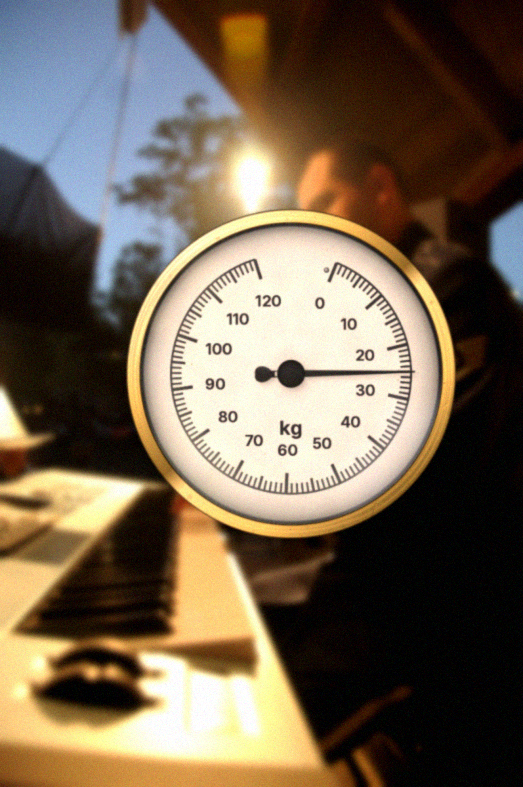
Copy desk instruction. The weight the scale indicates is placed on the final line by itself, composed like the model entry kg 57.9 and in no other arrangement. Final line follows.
kg 25
